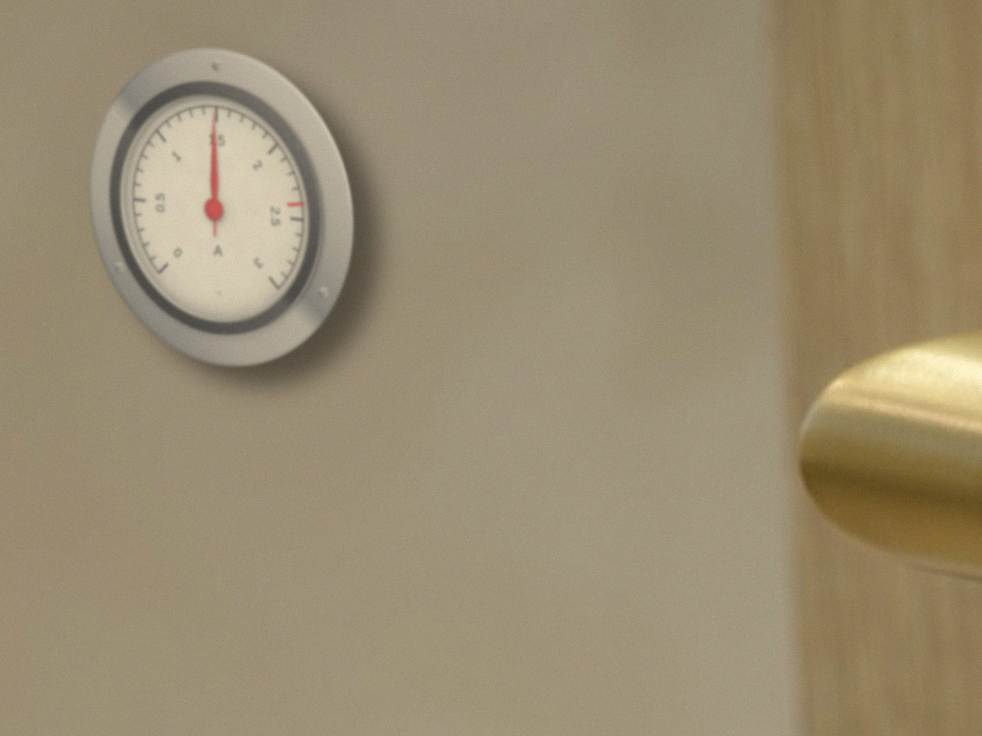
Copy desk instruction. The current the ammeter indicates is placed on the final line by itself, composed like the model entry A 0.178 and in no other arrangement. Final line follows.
A 1.5
